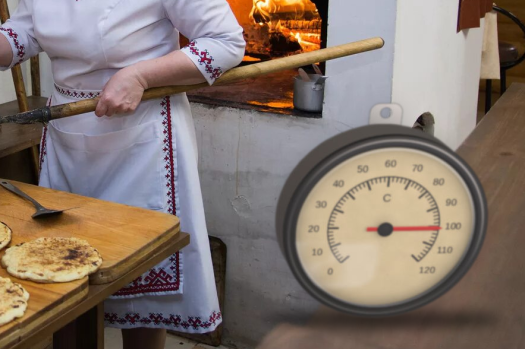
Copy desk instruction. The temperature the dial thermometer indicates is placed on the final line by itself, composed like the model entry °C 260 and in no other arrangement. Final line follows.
°C 100
